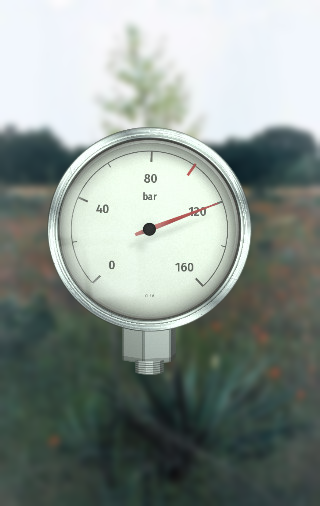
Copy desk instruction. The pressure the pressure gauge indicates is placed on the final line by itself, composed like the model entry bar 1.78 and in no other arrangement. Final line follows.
bar 120
